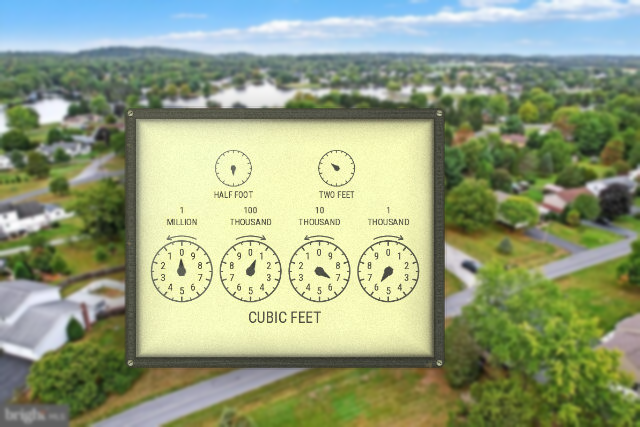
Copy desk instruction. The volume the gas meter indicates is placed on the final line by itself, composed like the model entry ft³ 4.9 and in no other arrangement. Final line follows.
ft³ 6600
